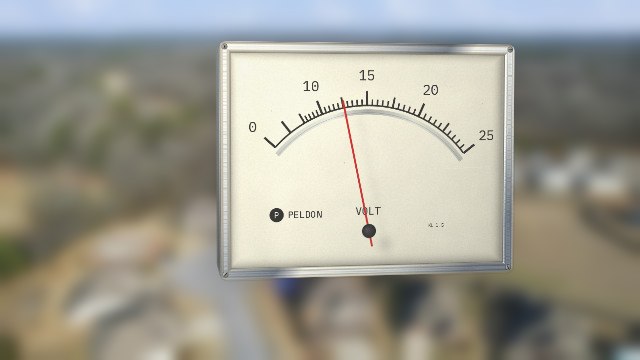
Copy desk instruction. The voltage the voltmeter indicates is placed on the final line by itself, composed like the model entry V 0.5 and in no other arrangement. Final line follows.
V 12.5
